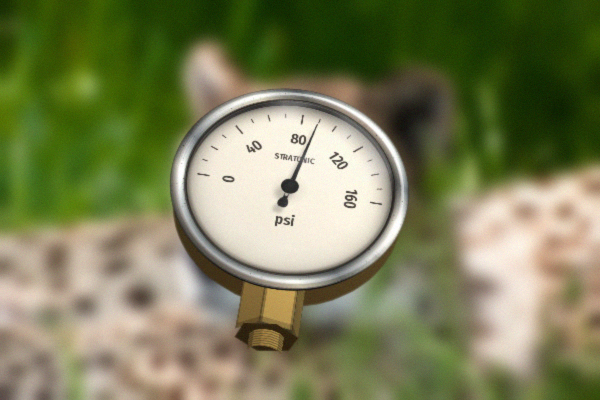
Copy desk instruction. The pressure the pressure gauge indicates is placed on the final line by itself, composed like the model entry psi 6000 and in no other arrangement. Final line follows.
psi 90
